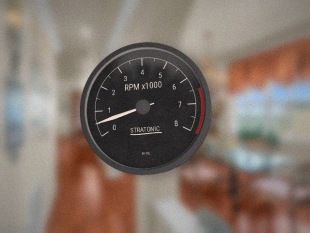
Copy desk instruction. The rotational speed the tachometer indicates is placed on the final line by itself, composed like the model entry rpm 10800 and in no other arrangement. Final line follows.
rpm 500
